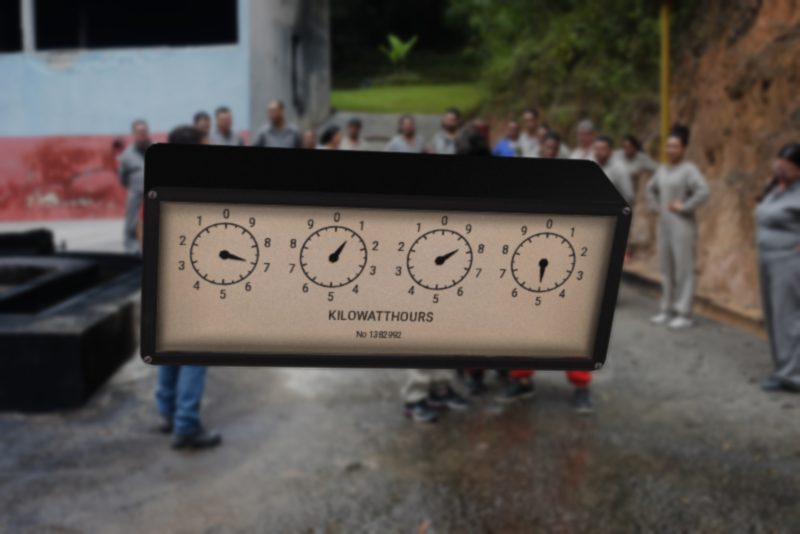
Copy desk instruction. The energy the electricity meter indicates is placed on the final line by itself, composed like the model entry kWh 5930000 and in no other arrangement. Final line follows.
kWh 7085
